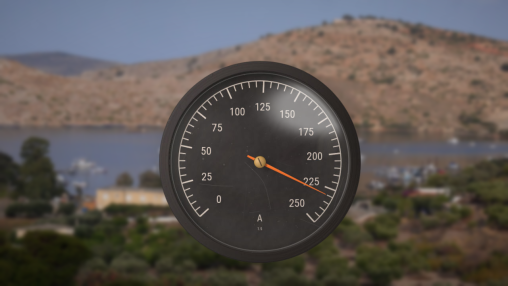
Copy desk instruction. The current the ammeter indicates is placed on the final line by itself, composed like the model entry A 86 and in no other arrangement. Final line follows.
A 230
